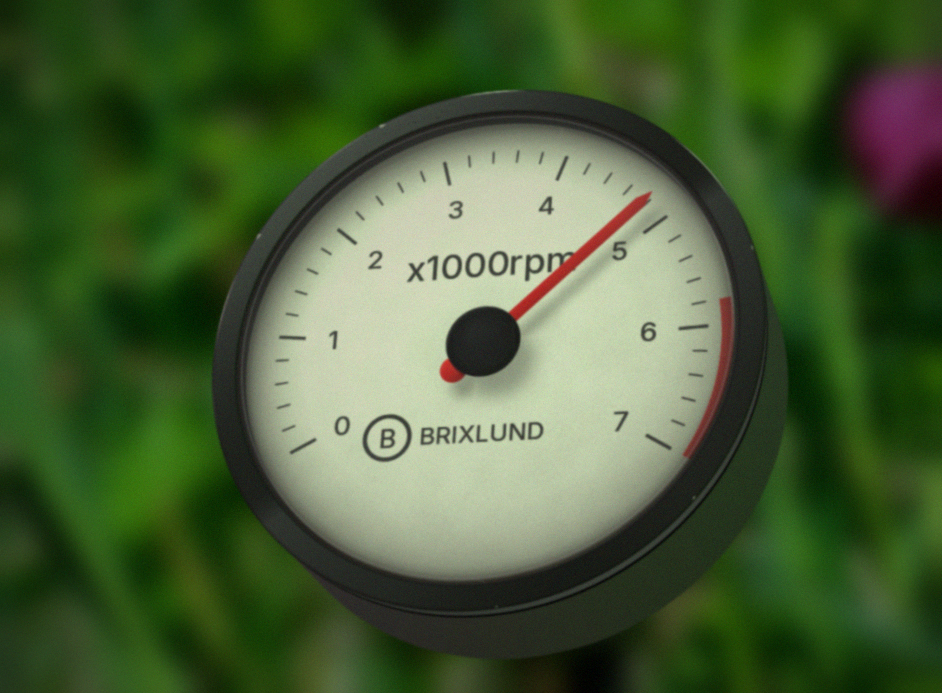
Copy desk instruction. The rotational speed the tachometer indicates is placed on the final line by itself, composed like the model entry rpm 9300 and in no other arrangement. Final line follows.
rpm 4800
